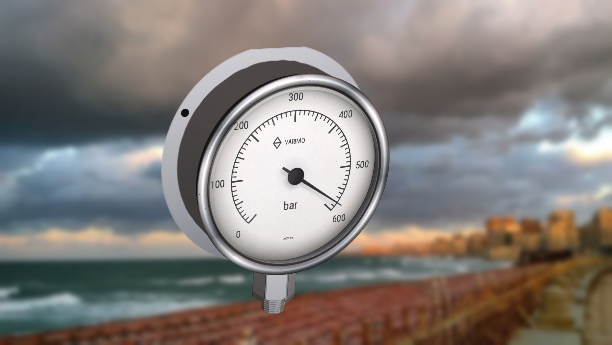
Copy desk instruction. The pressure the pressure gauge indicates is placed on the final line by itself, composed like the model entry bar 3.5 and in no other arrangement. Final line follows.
bar 580
